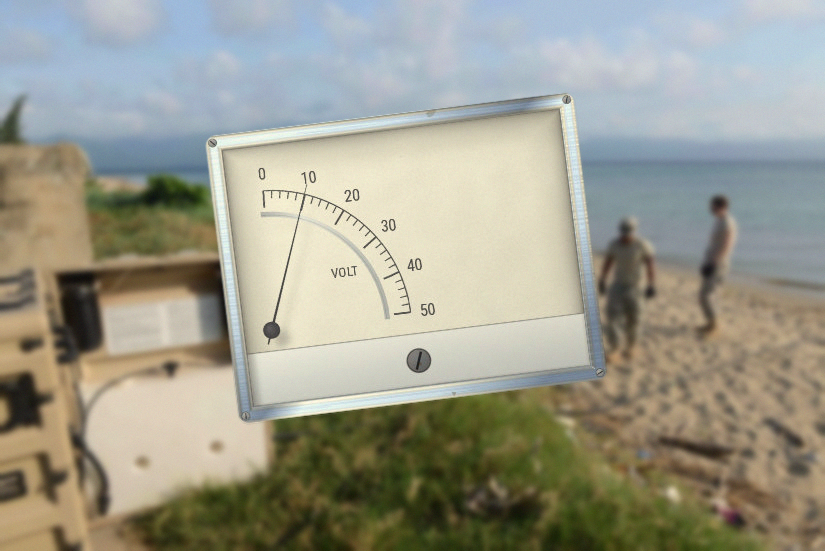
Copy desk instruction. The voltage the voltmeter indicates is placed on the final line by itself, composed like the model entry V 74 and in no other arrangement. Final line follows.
V 10
